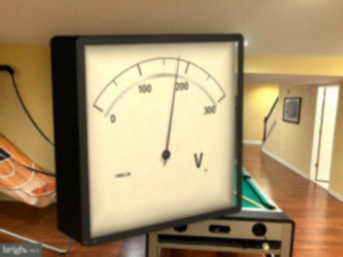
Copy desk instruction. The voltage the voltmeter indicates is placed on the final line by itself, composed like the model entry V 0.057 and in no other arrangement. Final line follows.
V 175
